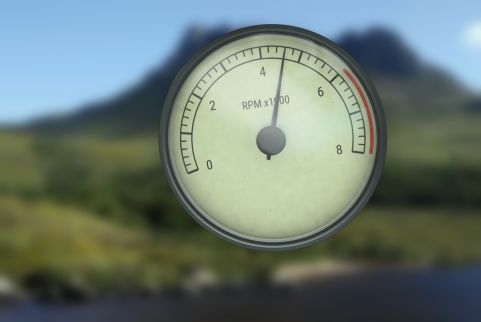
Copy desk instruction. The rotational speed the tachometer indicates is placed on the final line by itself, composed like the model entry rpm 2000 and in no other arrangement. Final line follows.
rpm 4600
